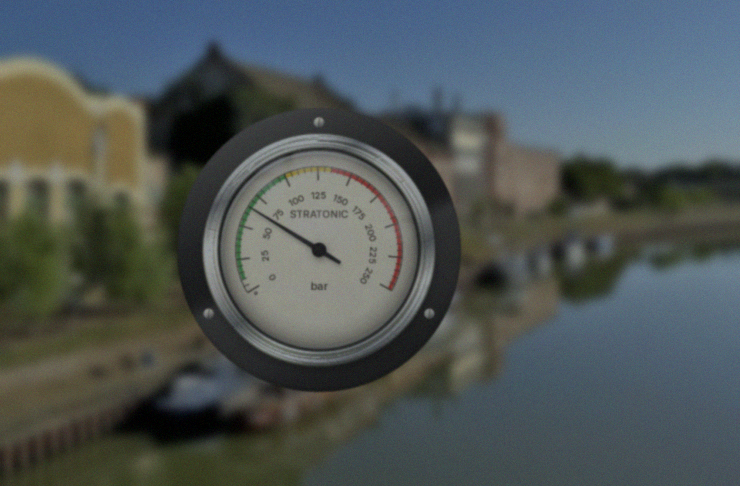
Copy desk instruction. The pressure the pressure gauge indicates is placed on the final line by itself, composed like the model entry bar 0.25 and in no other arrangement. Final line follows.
bar 65
